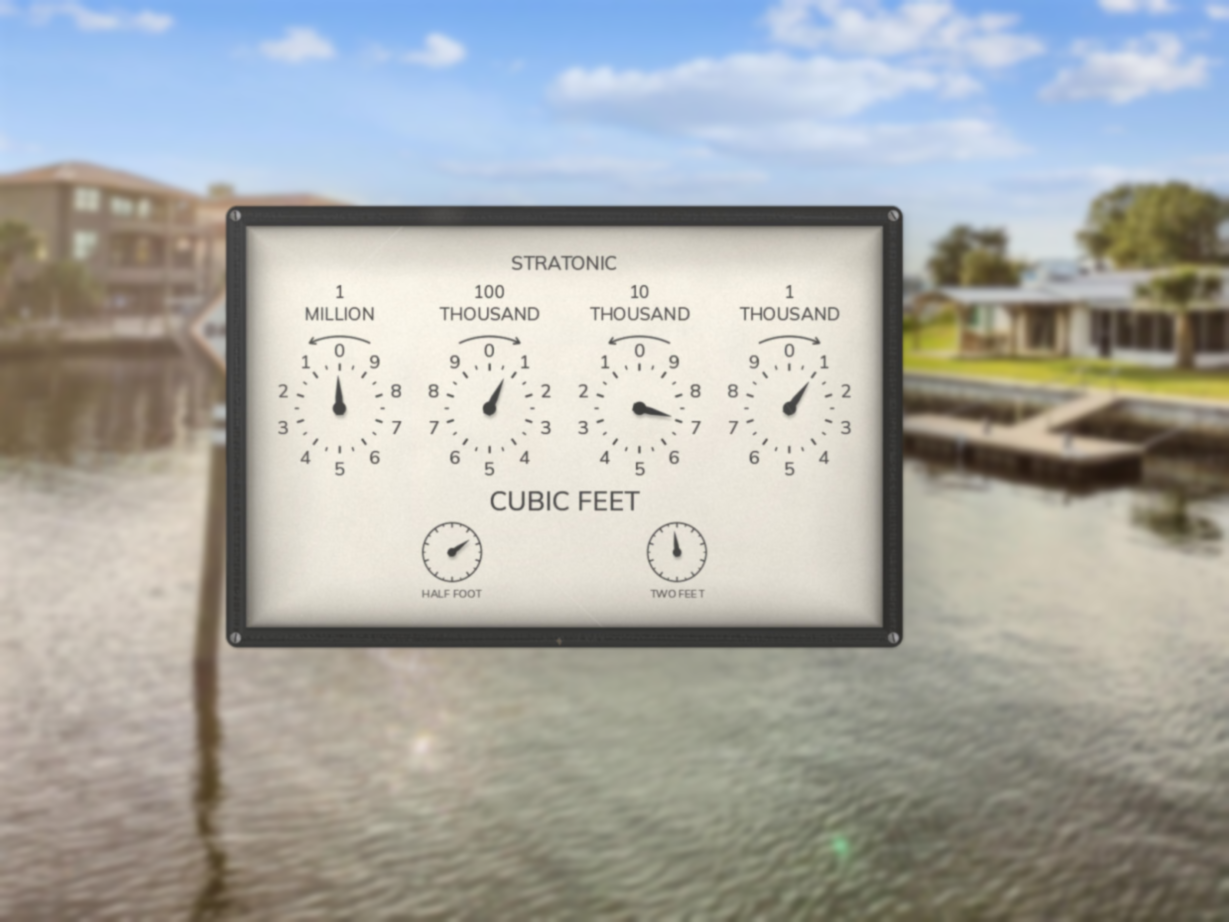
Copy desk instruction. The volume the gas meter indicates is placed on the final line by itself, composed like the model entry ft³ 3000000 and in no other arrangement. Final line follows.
ft³ 7100
